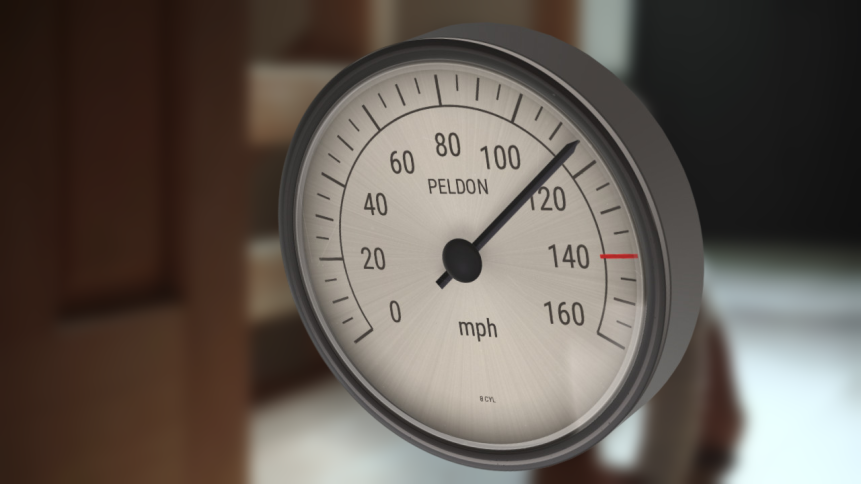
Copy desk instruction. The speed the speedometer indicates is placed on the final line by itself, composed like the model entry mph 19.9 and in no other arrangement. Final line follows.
mph 115
